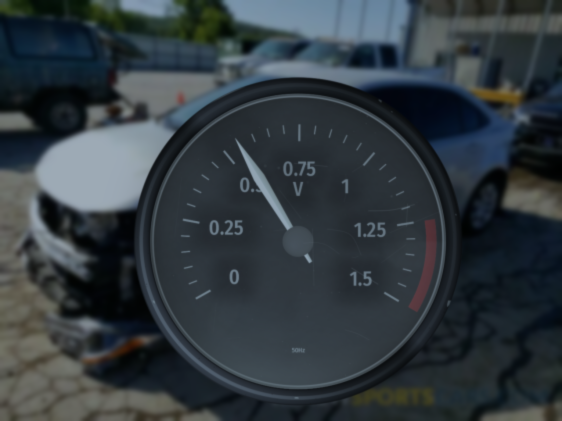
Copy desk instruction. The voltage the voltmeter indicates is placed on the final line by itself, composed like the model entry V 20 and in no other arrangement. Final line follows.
V 0.55
